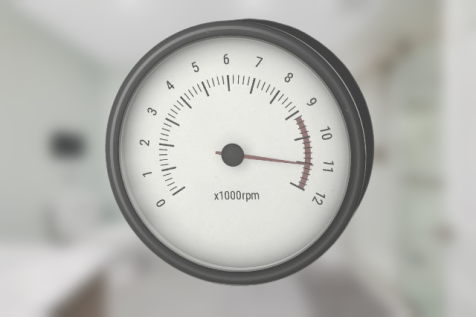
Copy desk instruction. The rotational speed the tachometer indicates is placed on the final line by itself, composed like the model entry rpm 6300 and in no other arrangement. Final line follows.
rpm 11000
